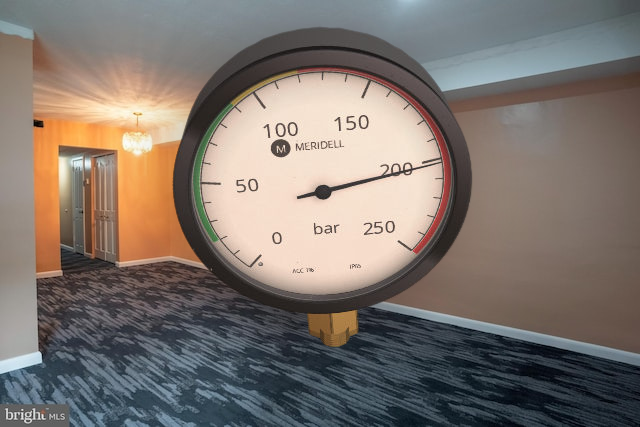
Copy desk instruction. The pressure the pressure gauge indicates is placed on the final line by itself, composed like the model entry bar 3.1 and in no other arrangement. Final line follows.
bar 200
